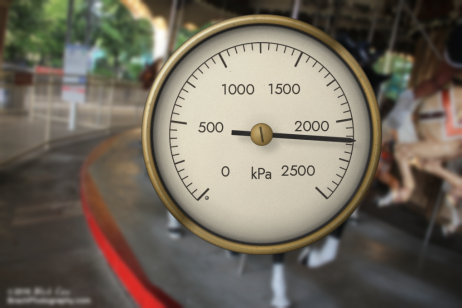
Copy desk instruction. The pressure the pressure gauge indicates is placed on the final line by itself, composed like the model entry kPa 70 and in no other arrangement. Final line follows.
kPa 2125
